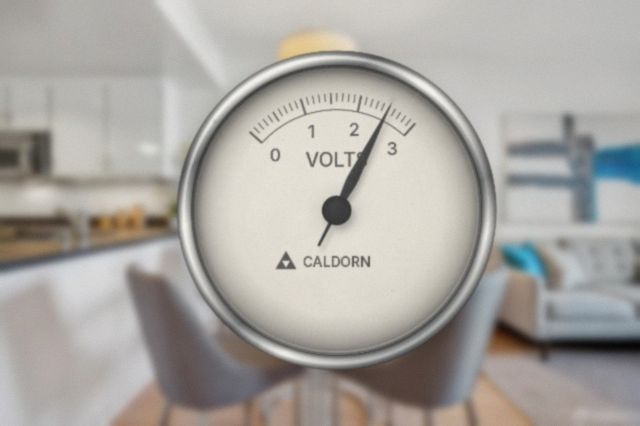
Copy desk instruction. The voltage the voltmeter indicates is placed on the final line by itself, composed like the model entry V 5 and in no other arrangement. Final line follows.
V 2.5
